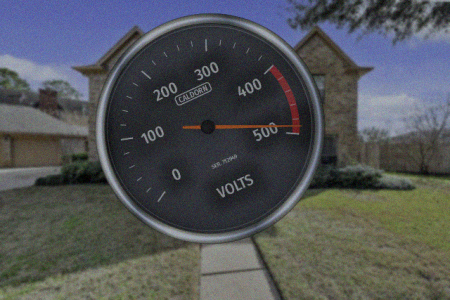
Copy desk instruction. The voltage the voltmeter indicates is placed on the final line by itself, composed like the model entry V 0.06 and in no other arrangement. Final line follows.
V 490
